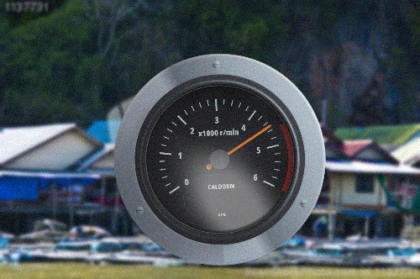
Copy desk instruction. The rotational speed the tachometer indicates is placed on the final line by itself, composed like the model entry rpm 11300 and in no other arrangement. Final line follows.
rpm 4500
